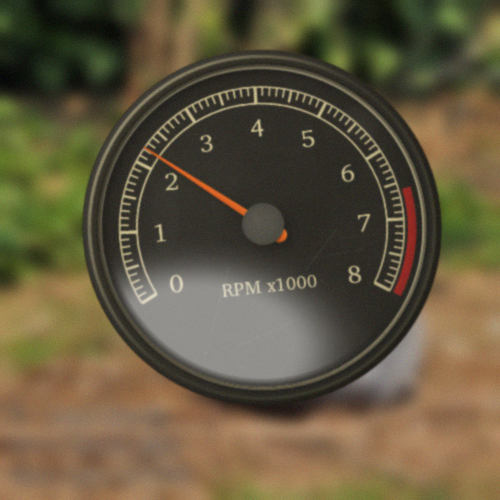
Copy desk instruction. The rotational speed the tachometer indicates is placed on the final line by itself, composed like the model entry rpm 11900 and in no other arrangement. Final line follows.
rpm 2200
